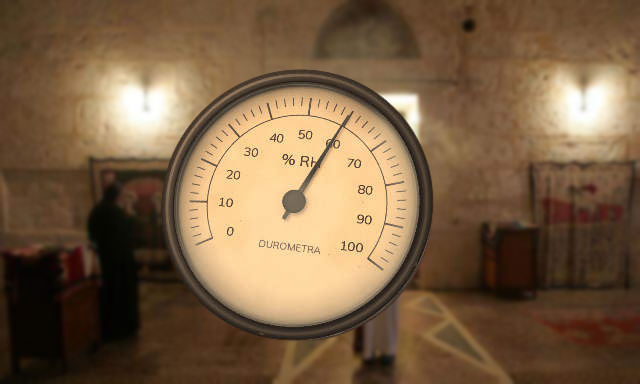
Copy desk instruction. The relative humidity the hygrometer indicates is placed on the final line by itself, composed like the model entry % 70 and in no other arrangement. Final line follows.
% 60
